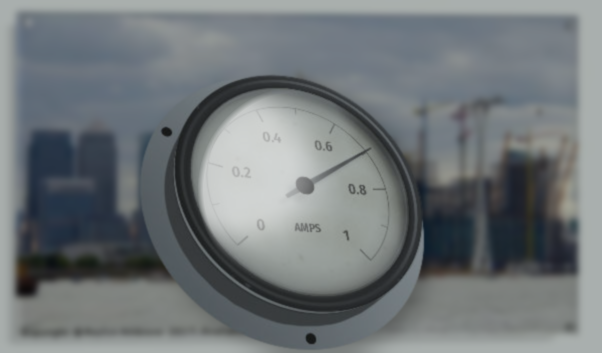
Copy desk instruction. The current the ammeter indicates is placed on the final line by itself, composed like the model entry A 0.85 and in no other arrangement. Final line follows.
A 0.7
